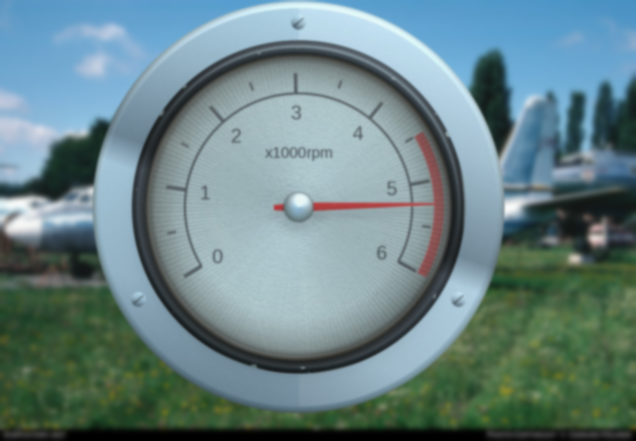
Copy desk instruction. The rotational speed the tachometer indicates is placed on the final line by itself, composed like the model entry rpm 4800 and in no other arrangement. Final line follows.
rpm 5250
